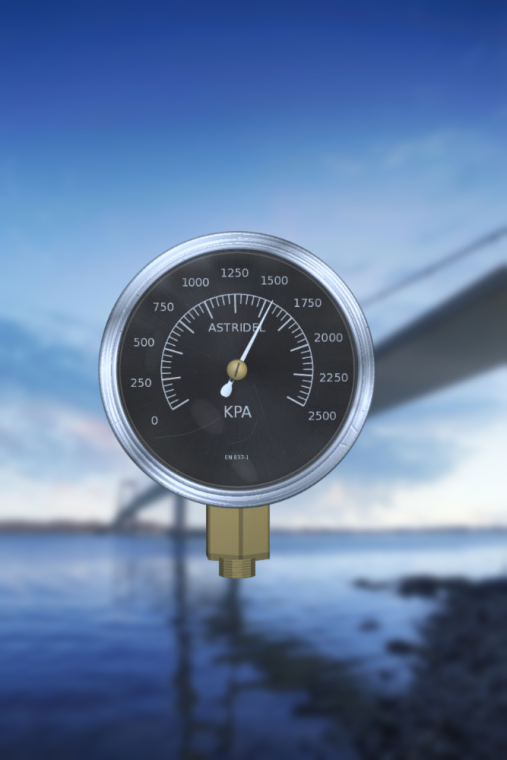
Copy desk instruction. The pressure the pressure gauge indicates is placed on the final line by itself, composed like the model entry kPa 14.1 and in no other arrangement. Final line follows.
kPa 1550
